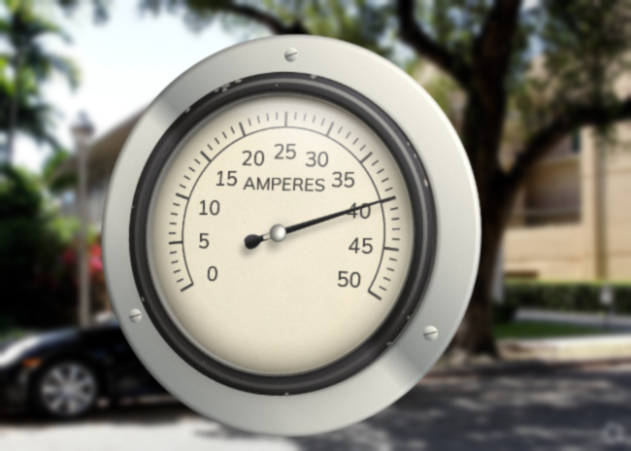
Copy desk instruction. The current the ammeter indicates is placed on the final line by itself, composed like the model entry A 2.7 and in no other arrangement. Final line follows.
A 40
